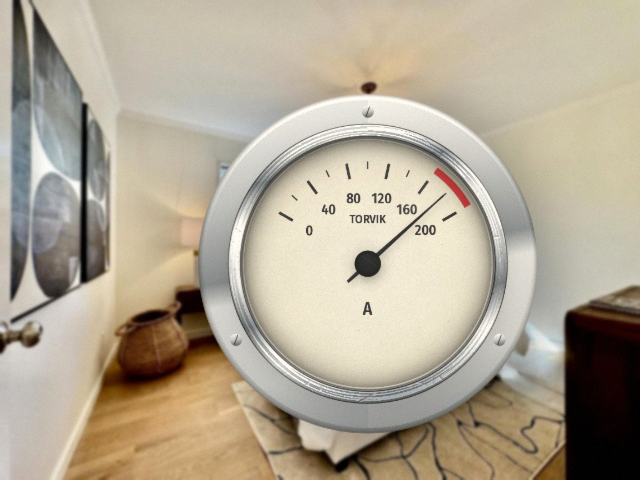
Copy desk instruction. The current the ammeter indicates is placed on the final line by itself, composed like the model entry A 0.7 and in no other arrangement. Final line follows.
A 180
